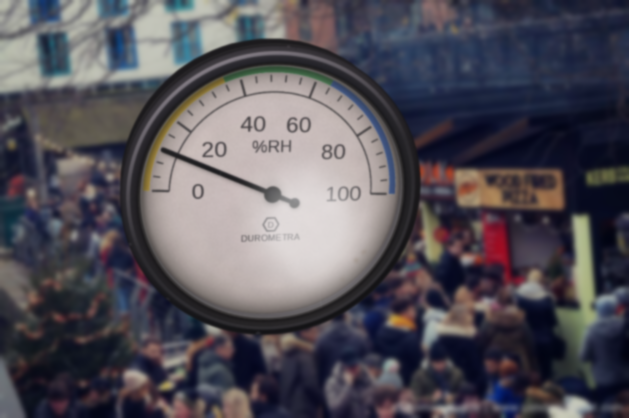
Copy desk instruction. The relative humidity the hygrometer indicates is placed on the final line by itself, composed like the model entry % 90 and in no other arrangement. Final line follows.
% 12
